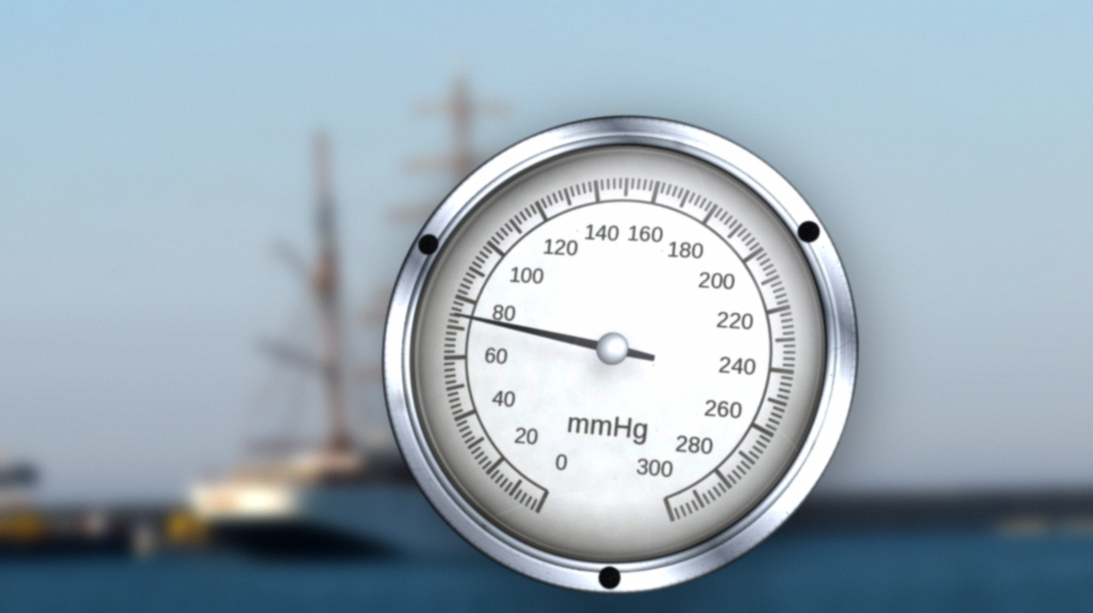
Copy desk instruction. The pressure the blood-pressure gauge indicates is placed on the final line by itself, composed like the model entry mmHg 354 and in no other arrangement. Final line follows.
mmHg 74
